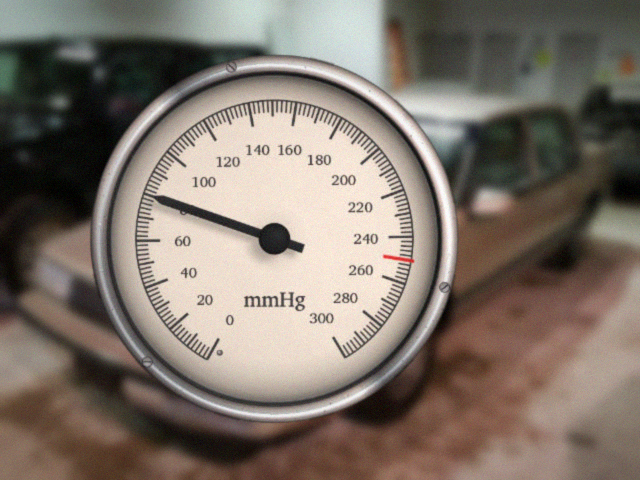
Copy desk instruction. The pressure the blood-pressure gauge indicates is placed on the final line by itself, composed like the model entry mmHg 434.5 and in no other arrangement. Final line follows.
mmHg 80
